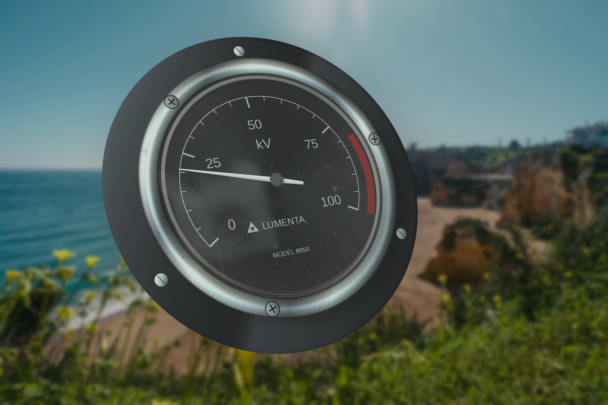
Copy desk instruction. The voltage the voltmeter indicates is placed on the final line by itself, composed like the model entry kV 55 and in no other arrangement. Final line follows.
kV 20
